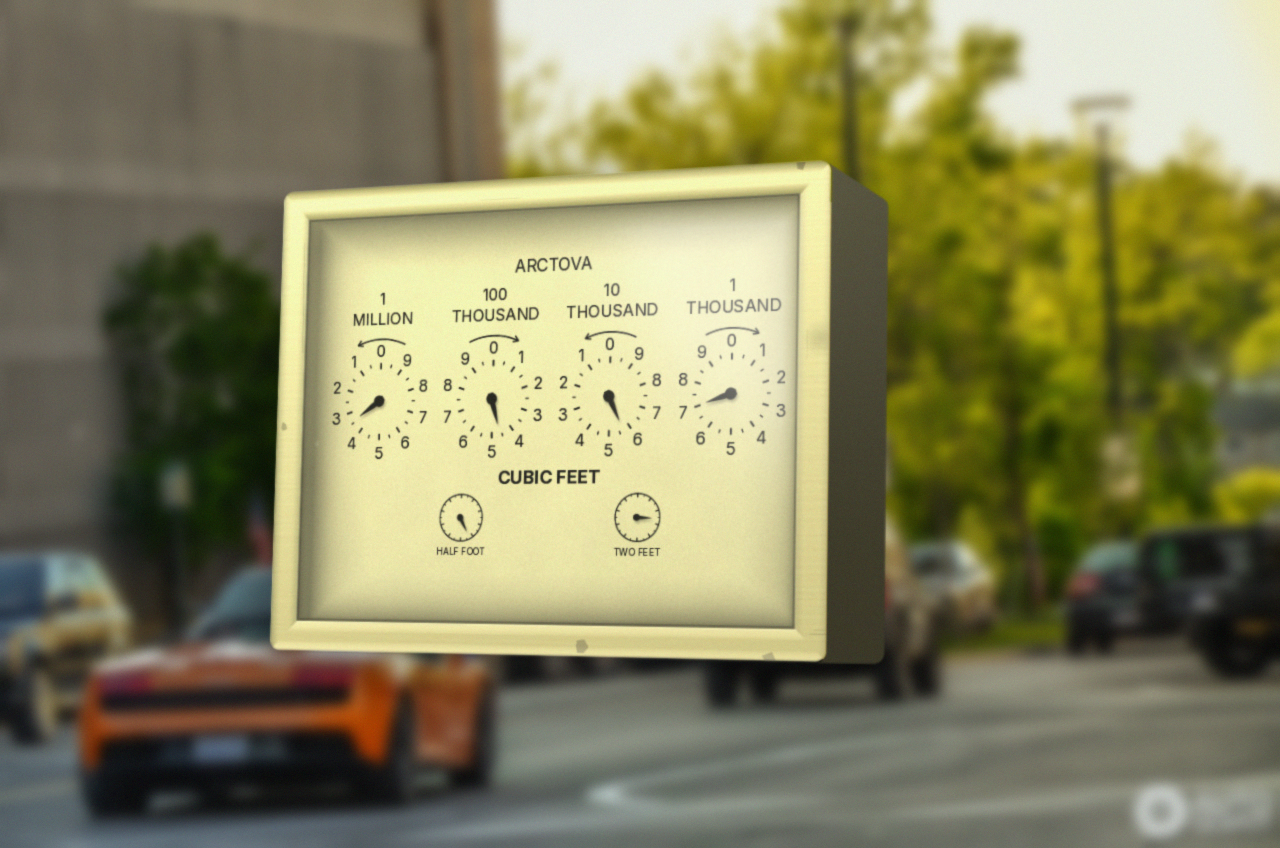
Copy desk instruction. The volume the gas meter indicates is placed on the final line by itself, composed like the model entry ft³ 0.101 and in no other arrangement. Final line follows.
ft³ 345700
